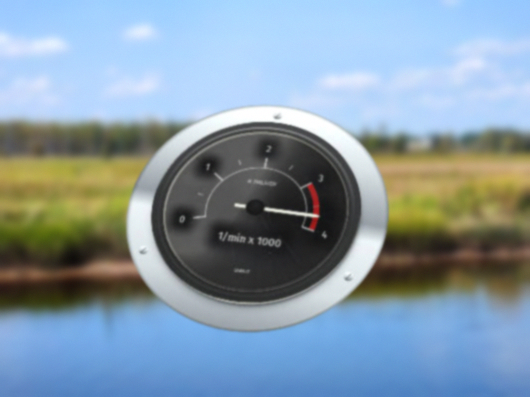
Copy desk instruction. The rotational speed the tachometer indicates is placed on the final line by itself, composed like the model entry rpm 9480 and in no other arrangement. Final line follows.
rpm 3750
